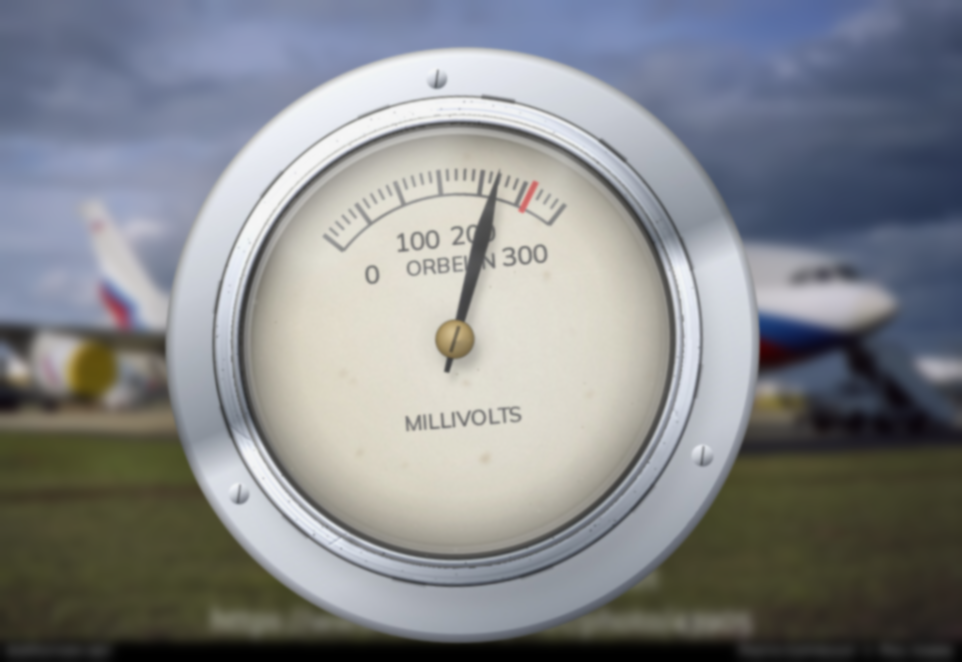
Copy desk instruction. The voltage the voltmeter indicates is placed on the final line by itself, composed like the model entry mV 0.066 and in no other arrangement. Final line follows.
mV 220
